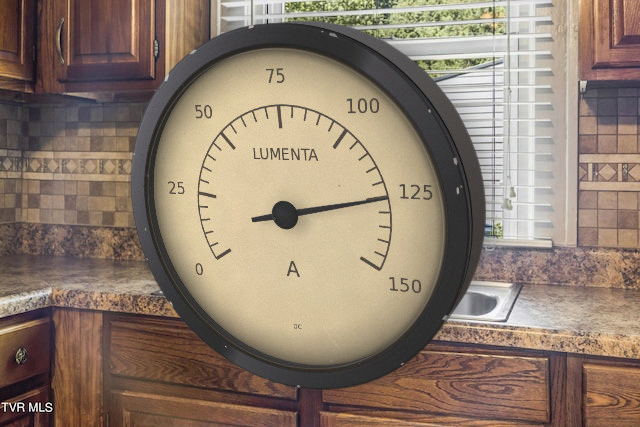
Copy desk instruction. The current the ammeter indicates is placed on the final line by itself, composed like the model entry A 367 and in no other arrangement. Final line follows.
A 125
